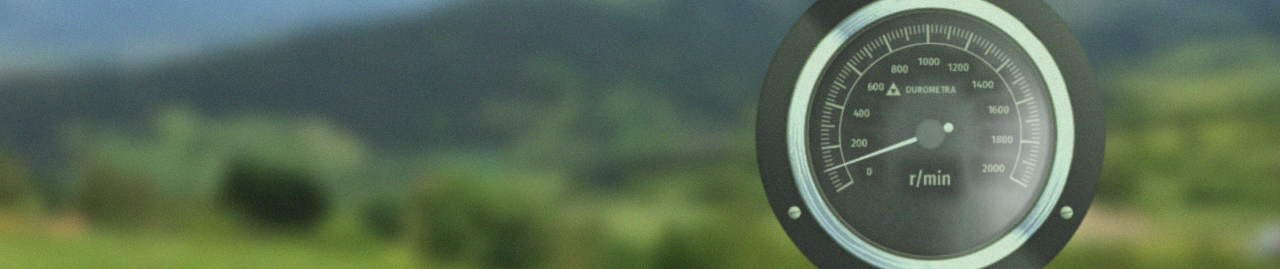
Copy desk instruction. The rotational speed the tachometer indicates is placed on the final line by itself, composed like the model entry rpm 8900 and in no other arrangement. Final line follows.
rpm 100
